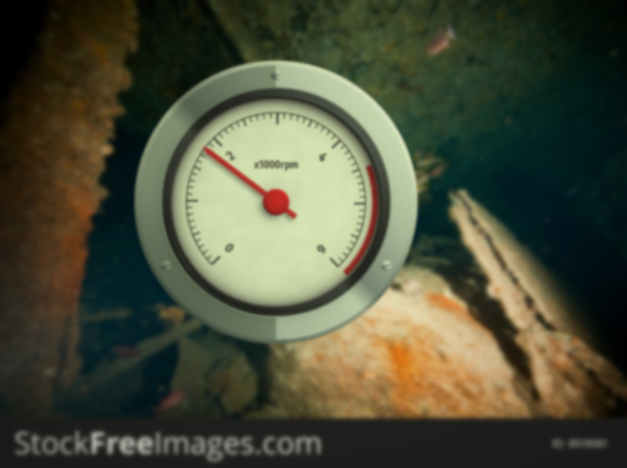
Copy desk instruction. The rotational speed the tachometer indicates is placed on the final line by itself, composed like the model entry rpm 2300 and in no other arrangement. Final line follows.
rpm 1800
